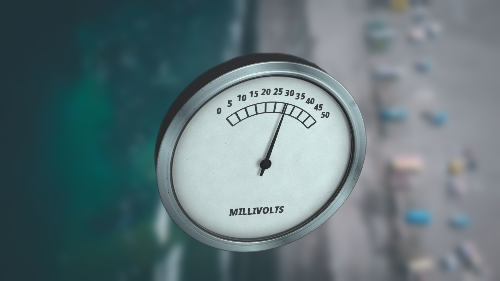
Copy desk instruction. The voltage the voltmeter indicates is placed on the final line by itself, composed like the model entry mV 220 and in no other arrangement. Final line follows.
mV 30
